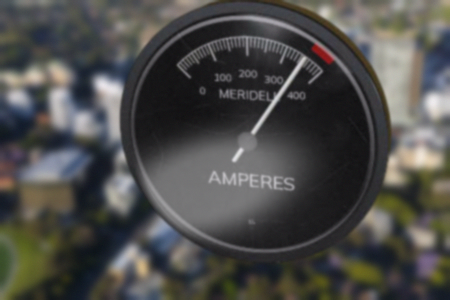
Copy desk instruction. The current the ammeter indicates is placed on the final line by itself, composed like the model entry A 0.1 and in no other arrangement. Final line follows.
A 350
